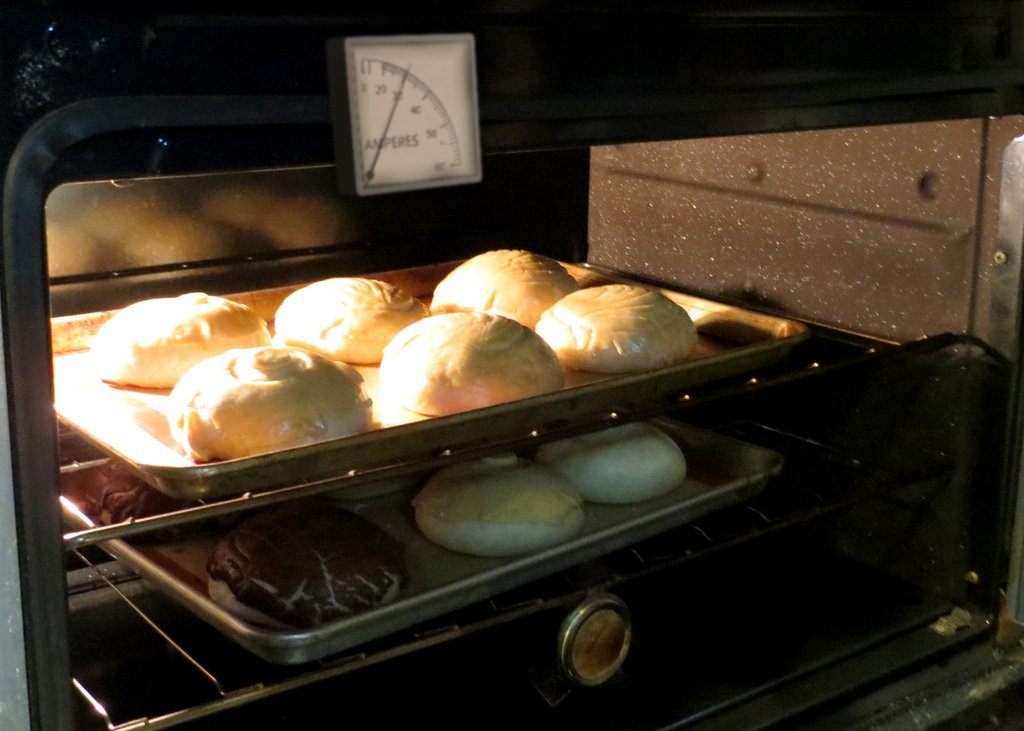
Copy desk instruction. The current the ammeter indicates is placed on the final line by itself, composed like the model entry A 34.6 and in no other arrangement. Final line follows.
A 30
